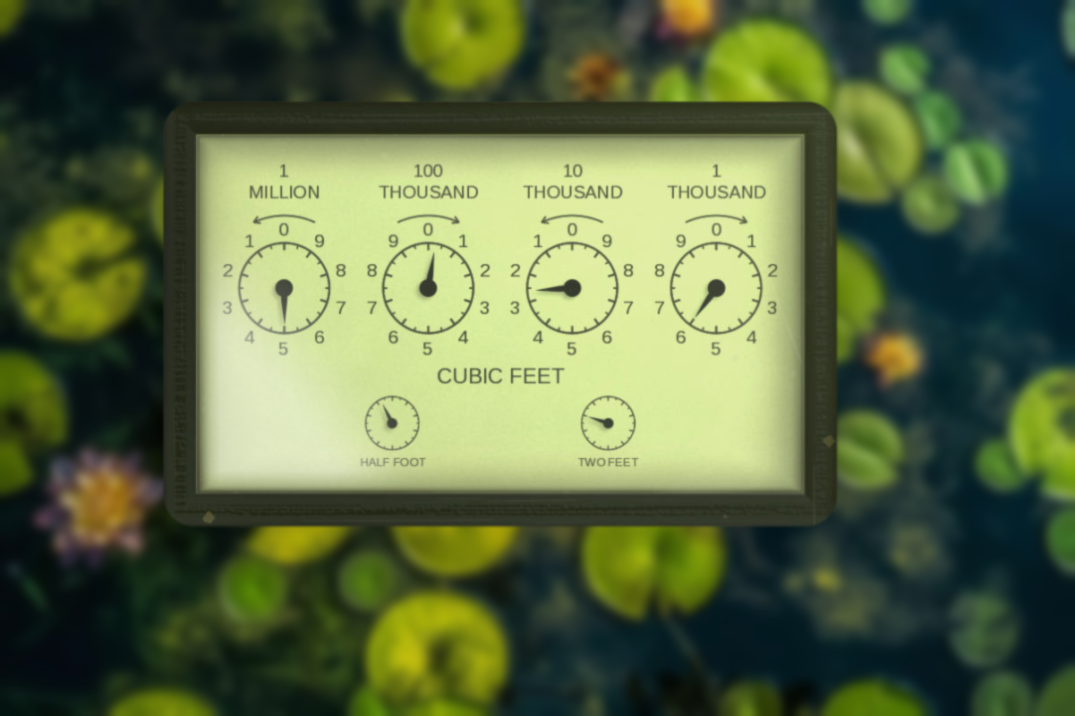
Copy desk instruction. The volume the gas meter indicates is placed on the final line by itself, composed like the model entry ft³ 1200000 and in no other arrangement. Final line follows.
ft³ 502600
